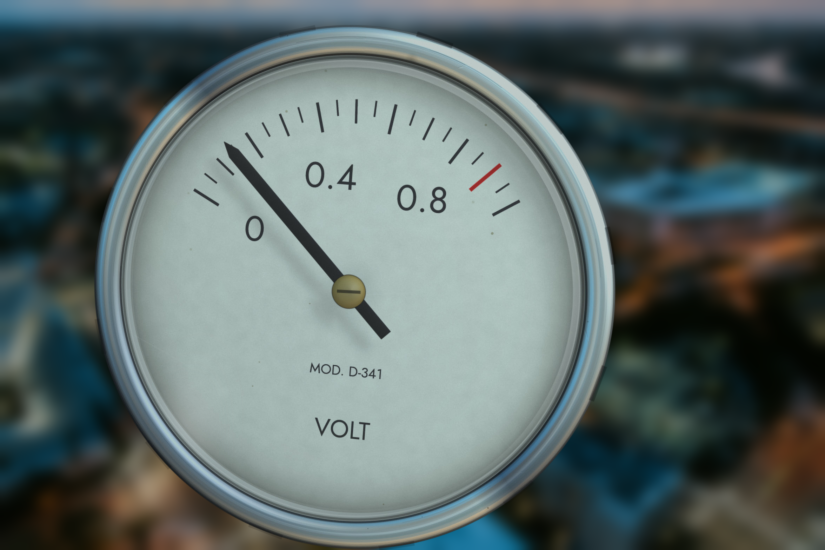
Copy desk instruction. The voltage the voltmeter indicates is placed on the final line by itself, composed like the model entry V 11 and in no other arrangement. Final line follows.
V 0.15
